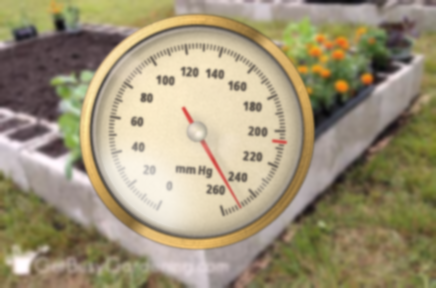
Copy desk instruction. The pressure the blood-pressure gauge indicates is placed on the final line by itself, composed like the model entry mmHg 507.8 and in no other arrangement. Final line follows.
mmHg 250
